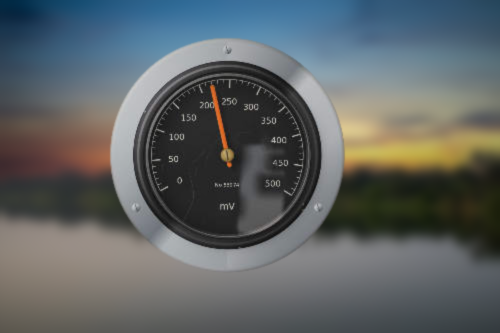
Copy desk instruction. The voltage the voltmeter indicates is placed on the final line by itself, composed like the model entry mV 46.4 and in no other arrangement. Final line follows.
mV 220
